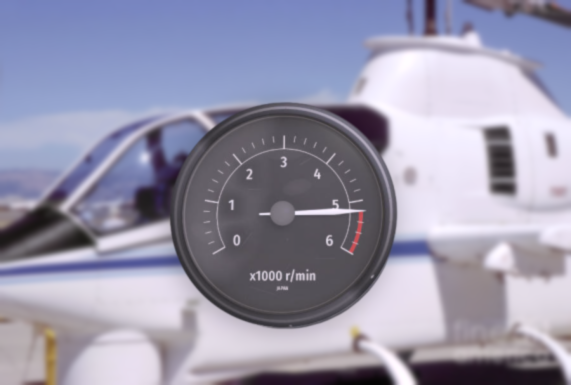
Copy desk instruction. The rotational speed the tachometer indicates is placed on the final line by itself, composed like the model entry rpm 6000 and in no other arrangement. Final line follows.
rpm 5200
